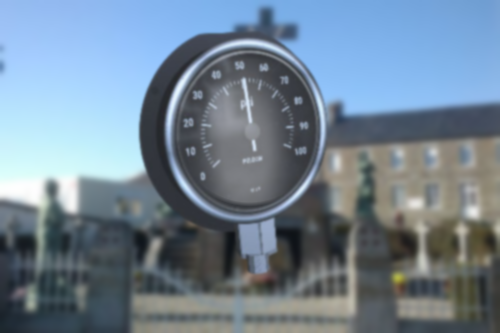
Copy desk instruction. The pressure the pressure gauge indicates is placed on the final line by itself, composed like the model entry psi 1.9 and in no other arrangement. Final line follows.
psi 50
